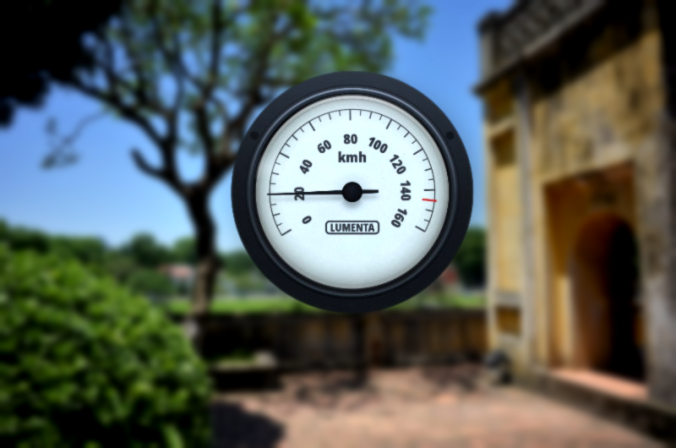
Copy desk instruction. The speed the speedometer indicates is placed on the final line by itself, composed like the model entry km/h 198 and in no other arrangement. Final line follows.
km/h 20
